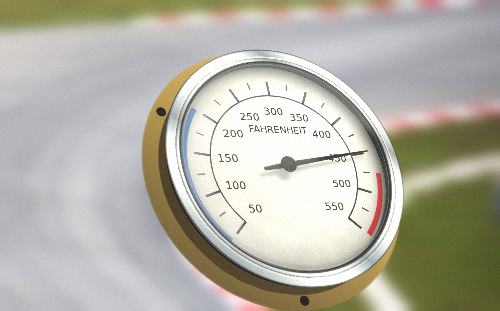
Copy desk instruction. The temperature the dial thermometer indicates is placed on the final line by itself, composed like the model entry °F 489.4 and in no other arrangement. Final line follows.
°F 450
